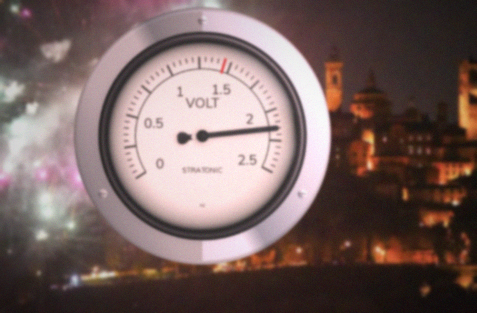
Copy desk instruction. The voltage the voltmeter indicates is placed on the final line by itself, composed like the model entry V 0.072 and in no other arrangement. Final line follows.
V 2.15
